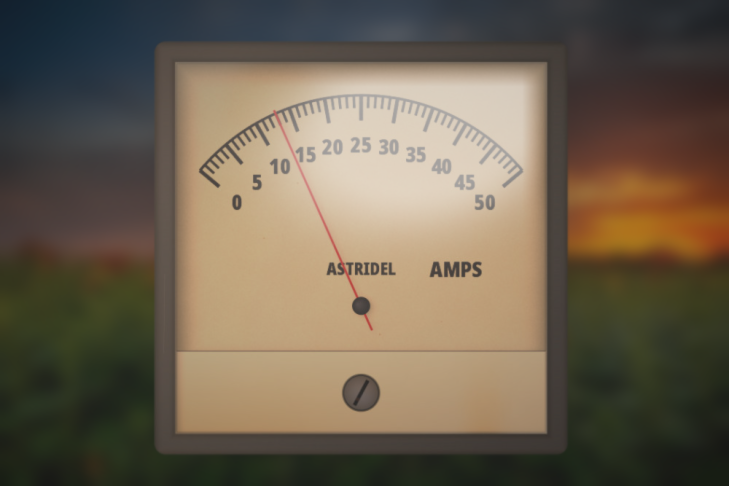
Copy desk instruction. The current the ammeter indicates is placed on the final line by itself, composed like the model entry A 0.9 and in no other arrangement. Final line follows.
A 13
